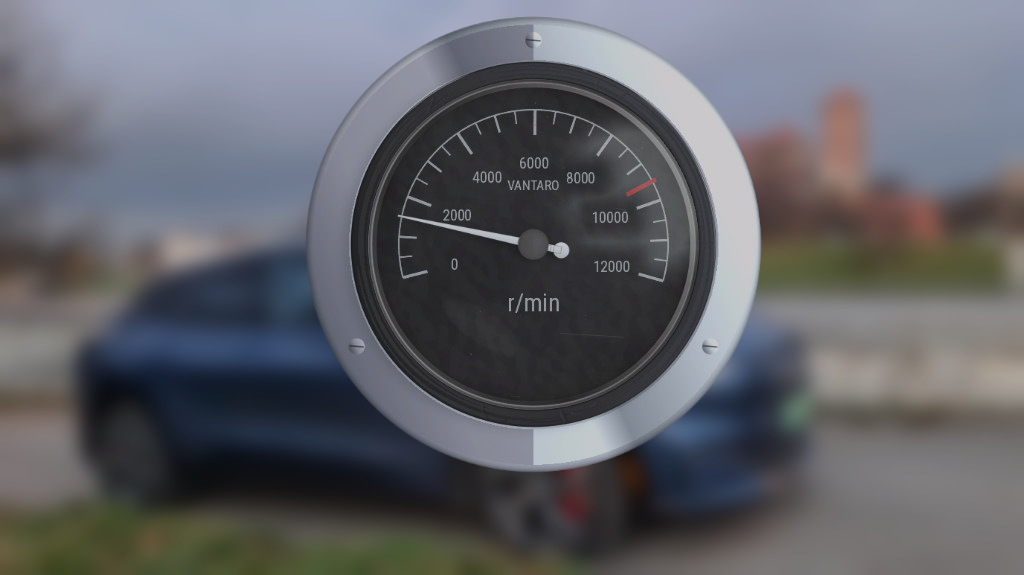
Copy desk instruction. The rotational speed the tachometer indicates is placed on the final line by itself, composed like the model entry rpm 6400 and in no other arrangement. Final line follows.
rpm 1500
